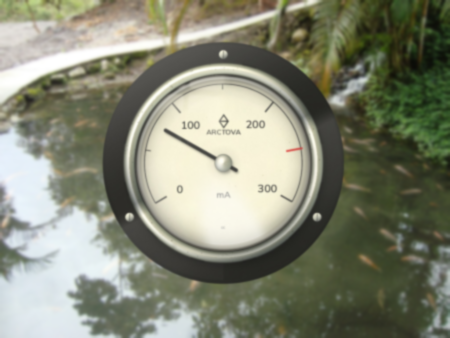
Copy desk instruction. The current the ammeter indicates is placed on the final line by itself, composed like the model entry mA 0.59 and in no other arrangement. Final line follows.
mA 75
